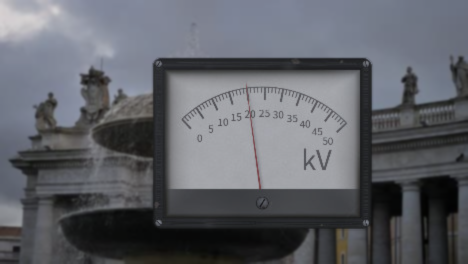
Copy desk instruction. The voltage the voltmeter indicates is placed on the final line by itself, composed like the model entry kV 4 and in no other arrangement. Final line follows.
kV 20
